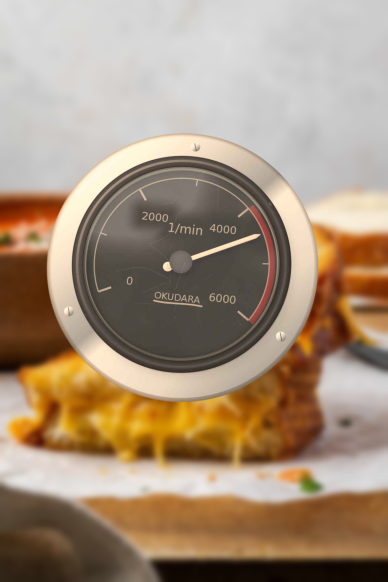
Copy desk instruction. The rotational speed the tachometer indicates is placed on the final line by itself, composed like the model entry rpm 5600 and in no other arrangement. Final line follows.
rpm 4500
